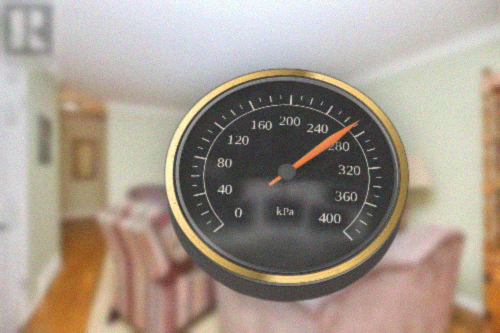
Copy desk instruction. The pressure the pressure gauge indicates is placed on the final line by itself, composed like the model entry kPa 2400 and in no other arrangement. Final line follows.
kPa 270
